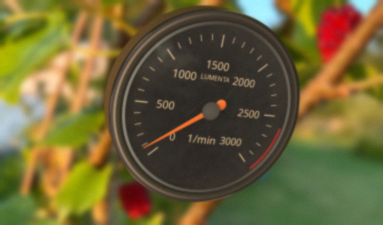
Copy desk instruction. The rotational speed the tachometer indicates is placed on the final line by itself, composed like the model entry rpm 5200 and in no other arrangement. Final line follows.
rpm 100
